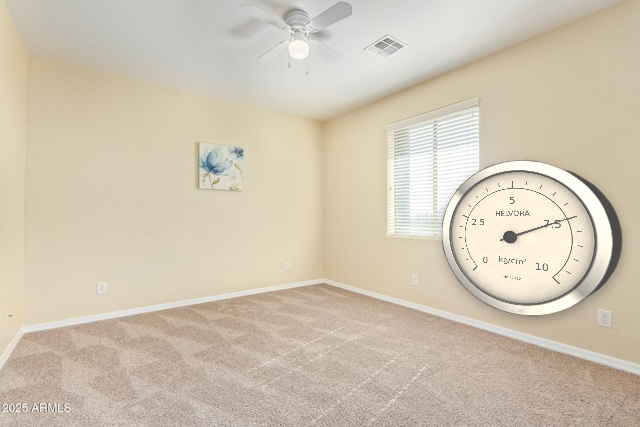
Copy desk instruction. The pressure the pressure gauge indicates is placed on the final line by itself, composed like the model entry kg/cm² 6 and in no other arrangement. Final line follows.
kg/cm² 7.5
